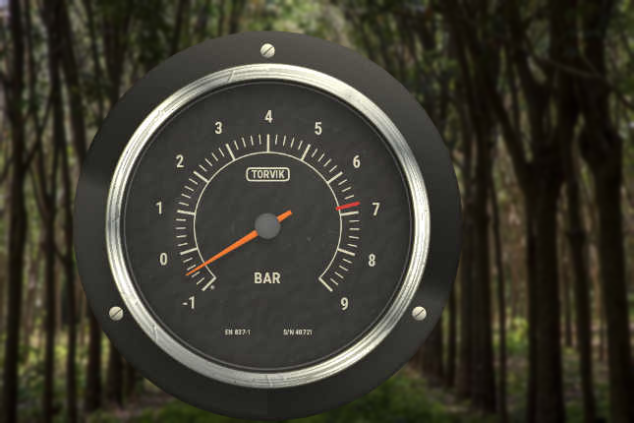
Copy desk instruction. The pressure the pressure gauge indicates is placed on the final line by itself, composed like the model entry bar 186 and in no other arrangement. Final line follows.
bar -0.5
